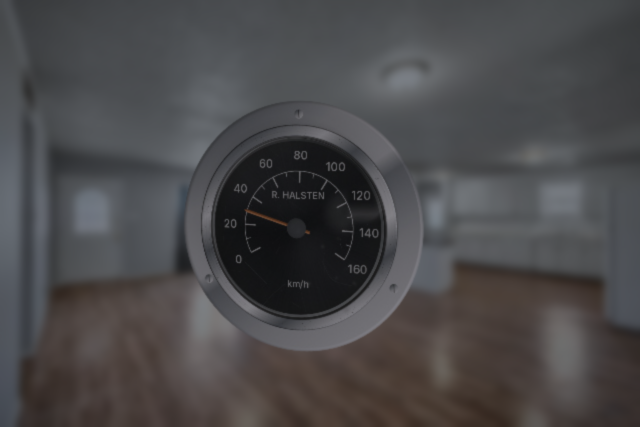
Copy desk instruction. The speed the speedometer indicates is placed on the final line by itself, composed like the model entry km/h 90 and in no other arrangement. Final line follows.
km/h 30
